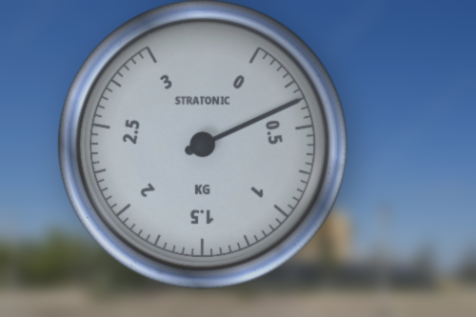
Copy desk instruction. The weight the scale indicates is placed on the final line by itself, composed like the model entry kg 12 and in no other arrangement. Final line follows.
kg 0.35
